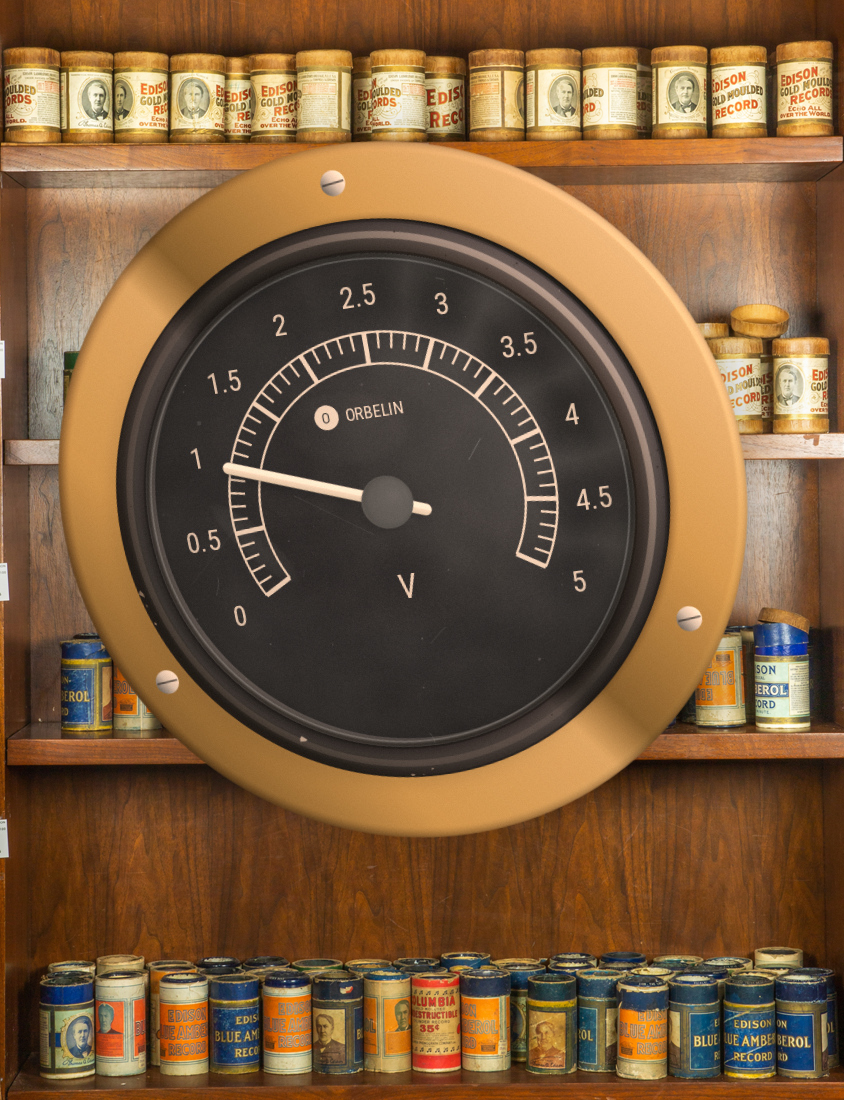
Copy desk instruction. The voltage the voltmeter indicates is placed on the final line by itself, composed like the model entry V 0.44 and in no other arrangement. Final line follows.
V 1
